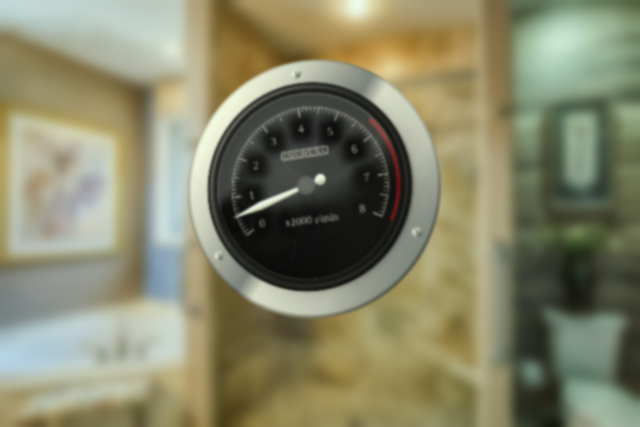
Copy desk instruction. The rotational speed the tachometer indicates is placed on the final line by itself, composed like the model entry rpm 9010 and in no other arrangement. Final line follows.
rpm 500
